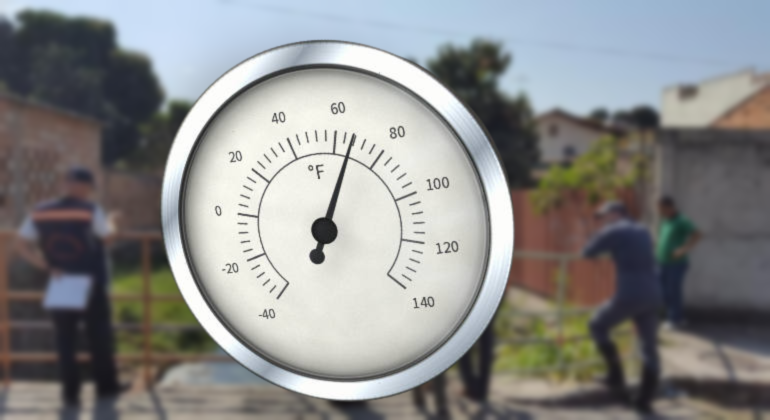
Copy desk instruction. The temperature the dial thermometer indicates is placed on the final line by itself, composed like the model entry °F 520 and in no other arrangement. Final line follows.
°F 68
